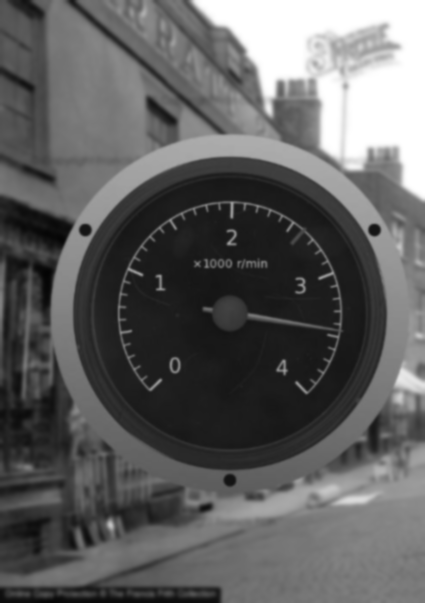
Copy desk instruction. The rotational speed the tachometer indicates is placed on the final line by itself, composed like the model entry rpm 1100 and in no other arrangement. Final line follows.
rpm 3450
